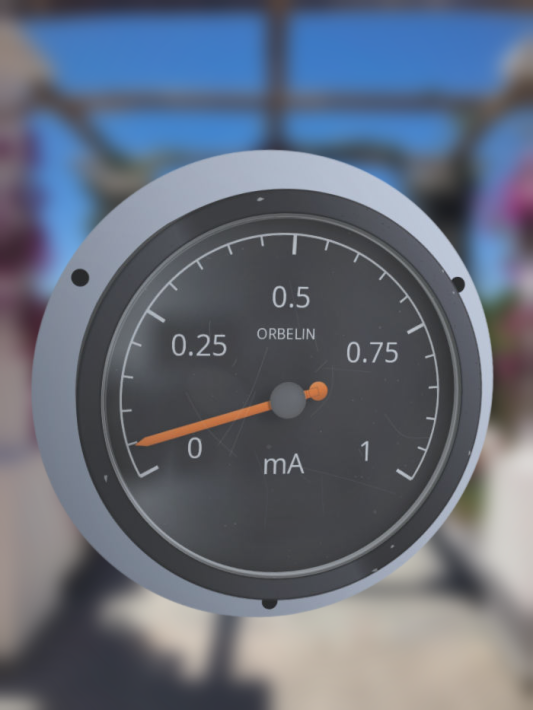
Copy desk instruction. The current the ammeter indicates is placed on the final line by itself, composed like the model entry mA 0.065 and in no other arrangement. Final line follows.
mA 0.05
